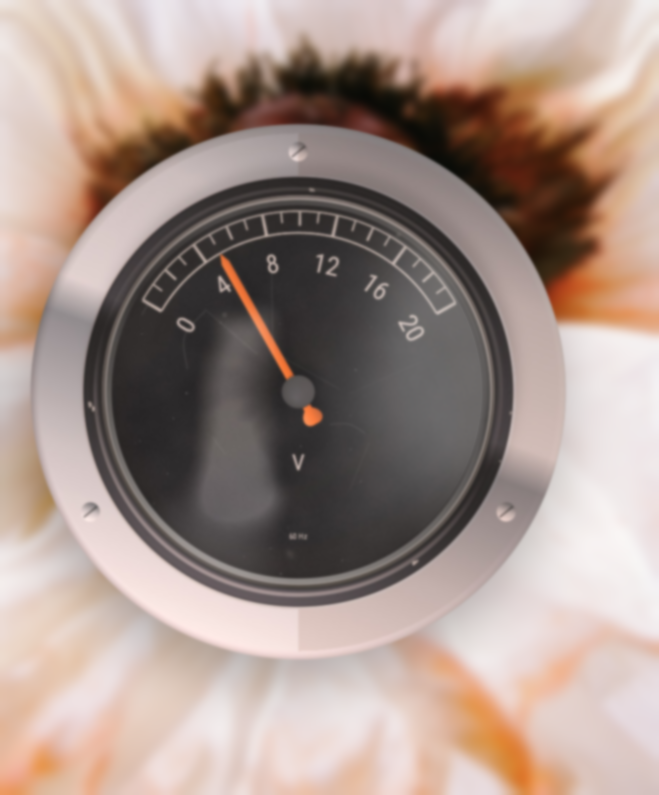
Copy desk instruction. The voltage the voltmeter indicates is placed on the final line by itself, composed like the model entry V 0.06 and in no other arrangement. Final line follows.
V 5
